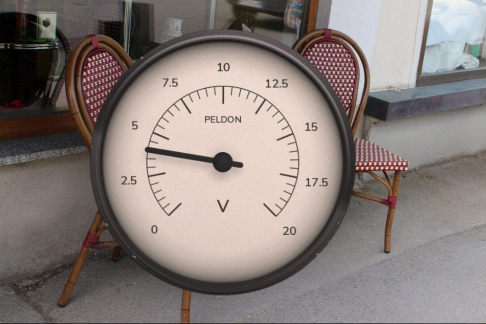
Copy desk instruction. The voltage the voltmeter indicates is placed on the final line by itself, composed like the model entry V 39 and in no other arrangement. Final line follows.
V 4
